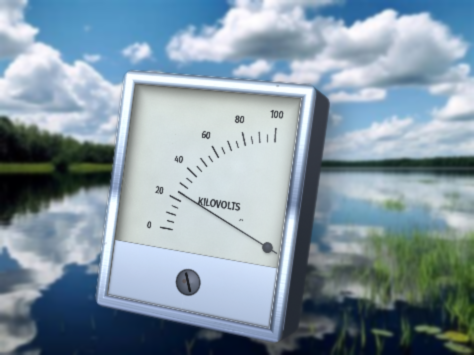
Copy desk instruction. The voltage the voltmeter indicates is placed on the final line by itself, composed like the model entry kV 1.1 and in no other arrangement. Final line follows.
kV 25
